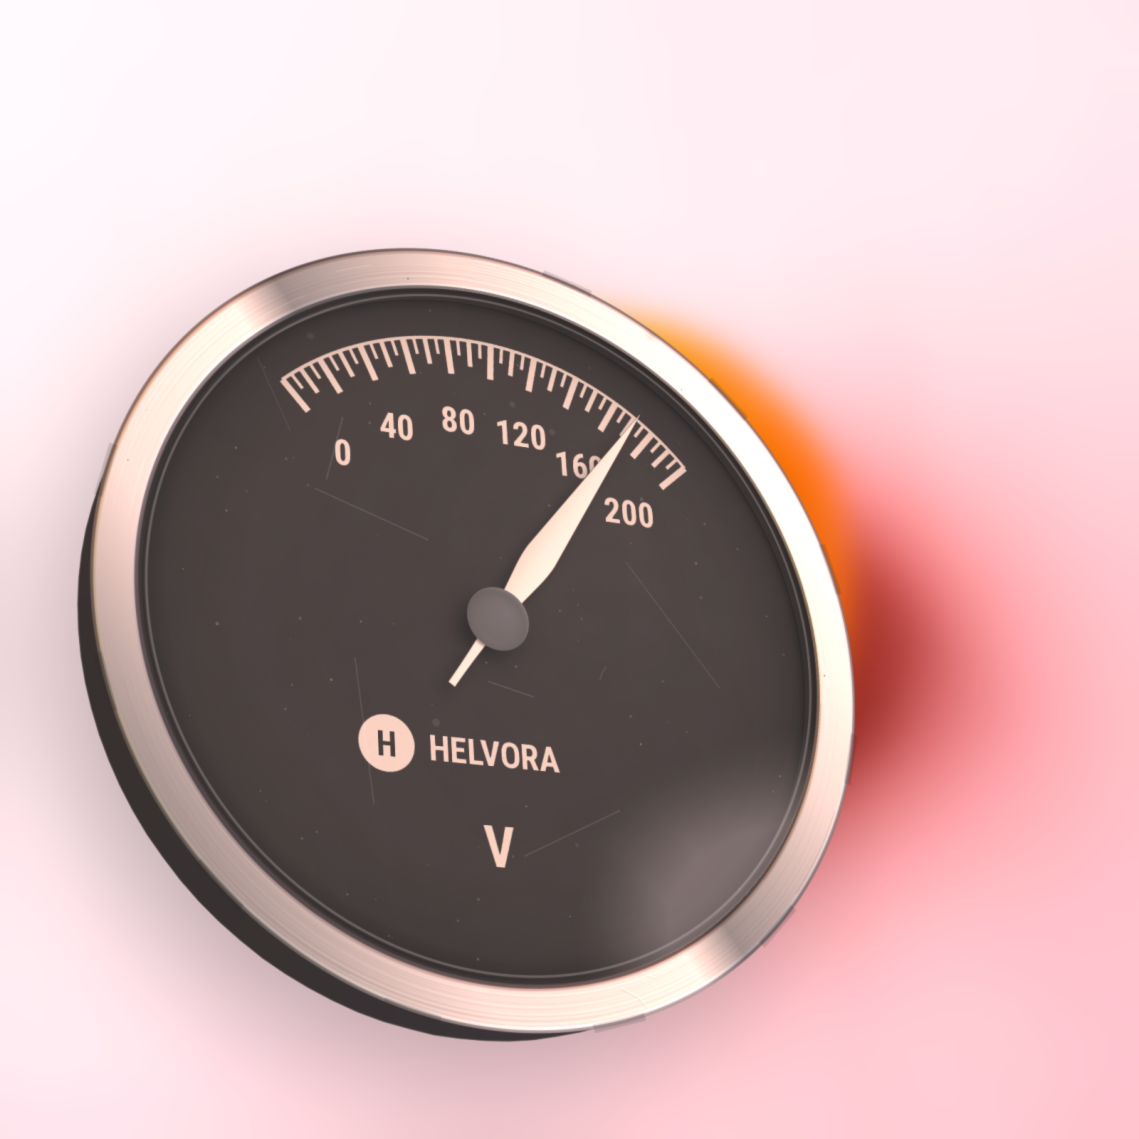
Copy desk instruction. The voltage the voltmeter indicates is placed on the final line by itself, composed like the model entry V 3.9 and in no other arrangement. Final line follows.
V 170
